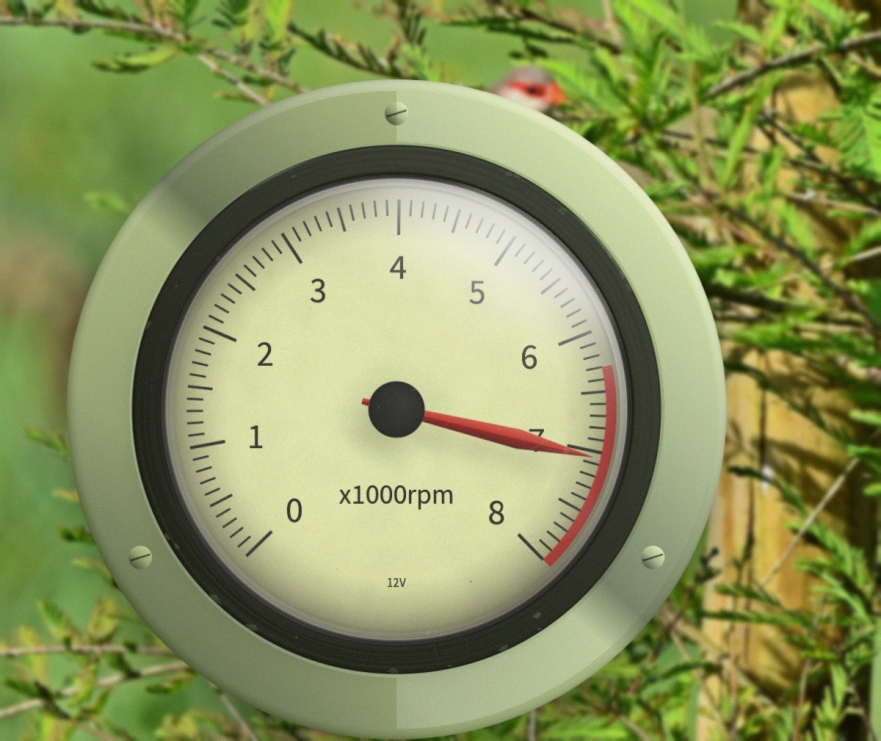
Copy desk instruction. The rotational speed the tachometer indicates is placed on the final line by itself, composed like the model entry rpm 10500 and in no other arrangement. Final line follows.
rpm 7050
